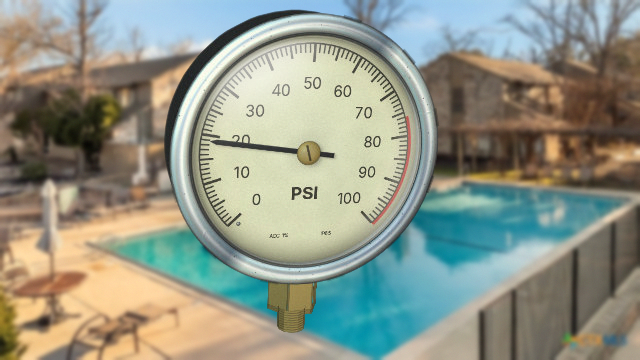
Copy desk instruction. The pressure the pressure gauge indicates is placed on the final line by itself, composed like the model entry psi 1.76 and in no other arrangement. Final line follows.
psi 19
